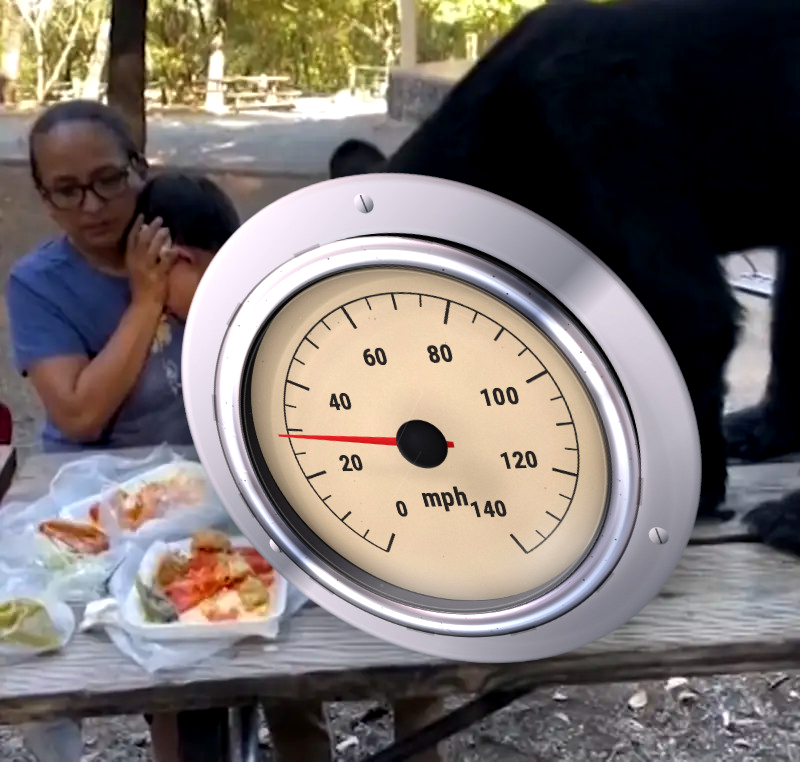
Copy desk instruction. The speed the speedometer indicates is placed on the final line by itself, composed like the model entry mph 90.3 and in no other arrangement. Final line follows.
mph 30
